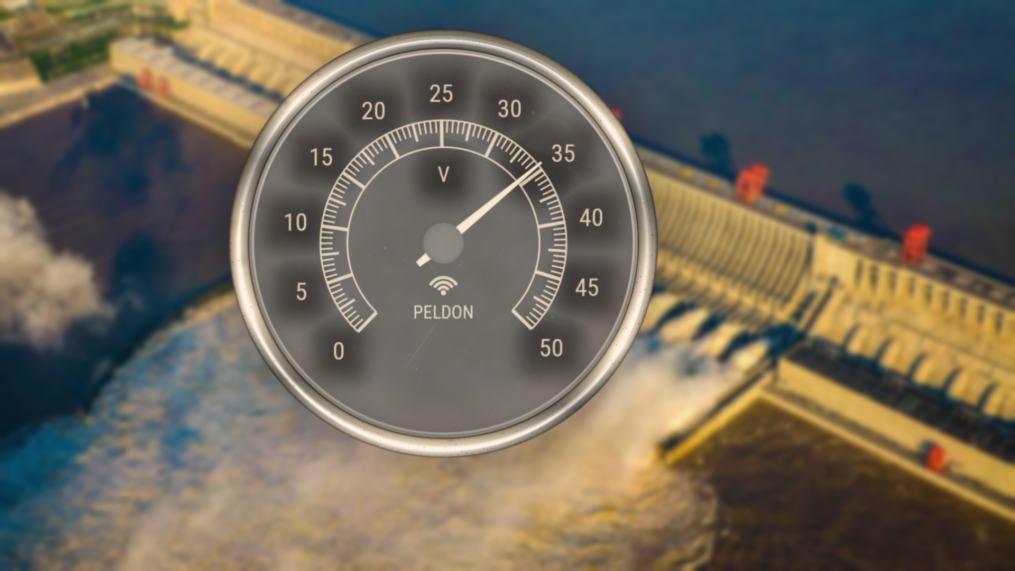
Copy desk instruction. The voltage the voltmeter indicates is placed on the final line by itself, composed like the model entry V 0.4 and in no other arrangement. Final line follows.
V 34.5
